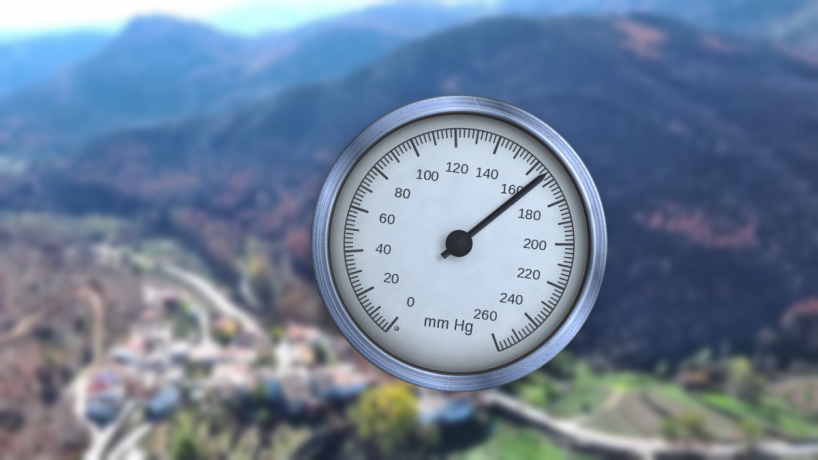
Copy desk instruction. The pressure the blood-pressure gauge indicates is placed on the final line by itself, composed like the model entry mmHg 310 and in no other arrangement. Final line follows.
mmHg 166
